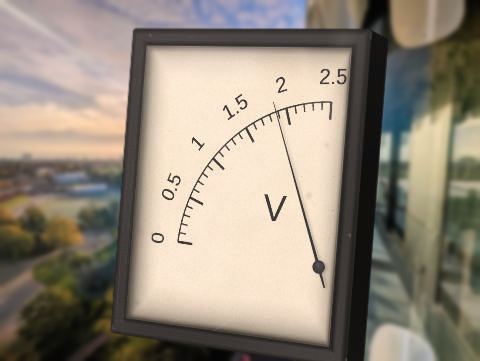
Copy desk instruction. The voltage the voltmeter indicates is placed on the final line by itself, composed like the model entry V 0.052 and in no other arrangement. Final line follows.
V 1.9
